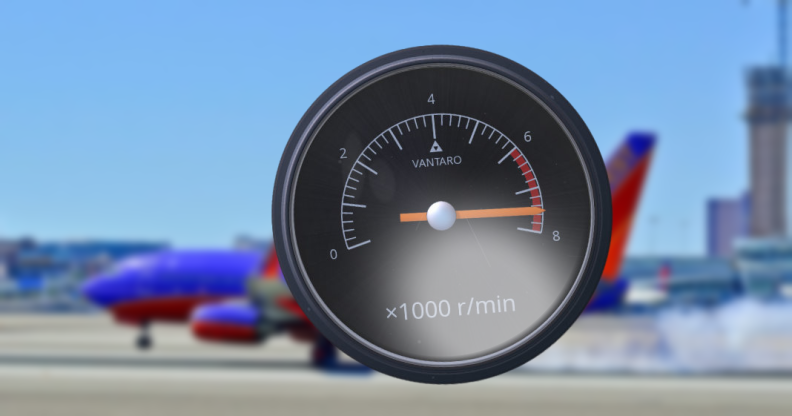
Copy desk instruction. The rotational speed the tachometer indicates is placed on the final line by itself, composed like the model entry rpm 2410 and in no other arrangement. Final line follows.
rpm 7500
